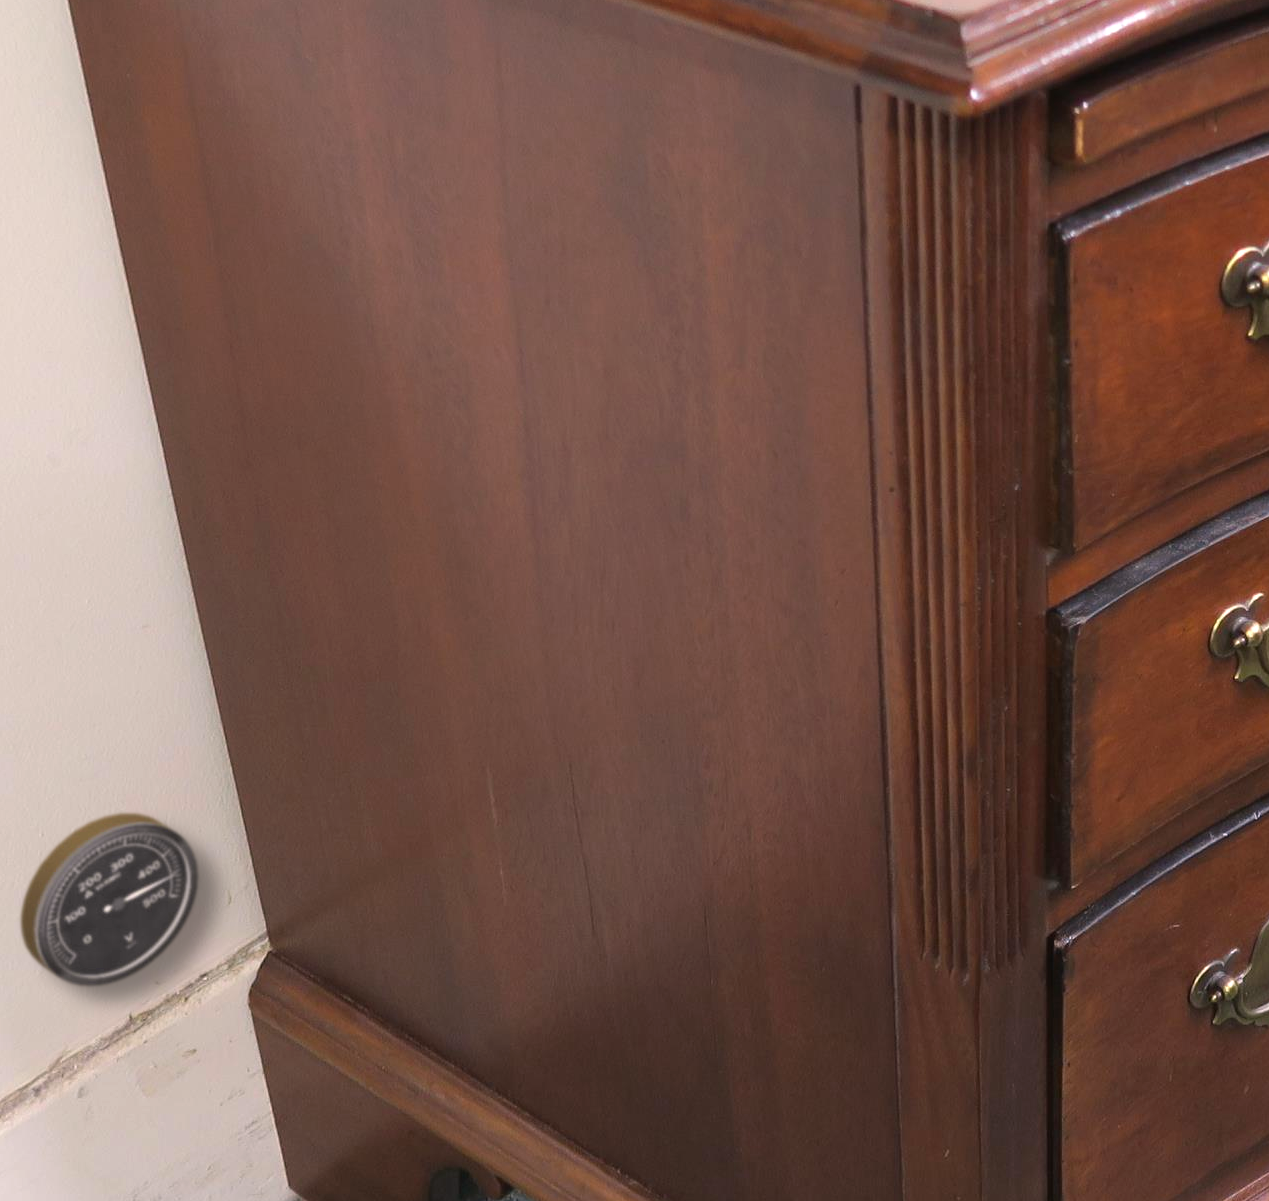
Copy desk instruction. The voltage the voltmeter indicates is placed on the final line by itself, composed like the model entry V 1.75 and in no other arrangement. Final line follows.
V 450
